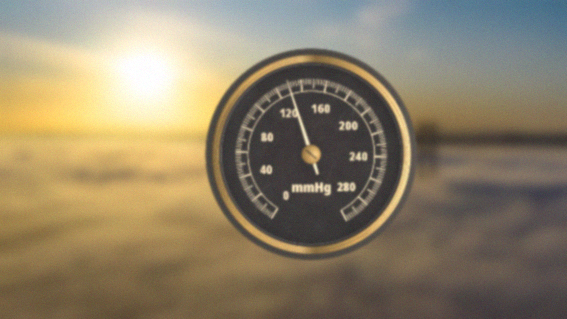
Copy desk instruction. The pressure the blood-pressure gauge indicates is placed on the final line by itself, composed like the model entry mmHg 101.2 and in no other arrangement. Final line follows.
mmHg 130
